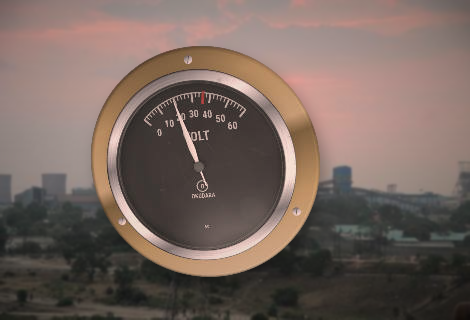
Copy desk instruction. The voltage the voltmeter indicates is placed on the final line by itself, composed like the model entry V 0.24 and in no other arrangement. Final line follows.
V 20
